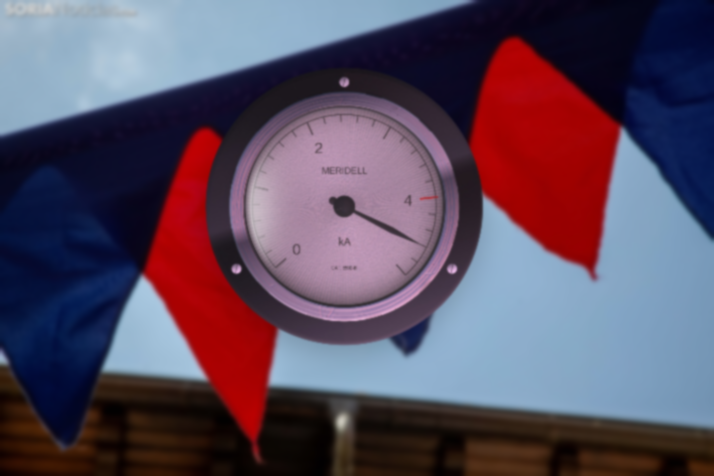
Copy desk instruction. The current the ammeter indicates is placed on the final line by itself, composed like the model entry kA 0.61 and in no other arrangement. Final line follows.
kA 4.6
